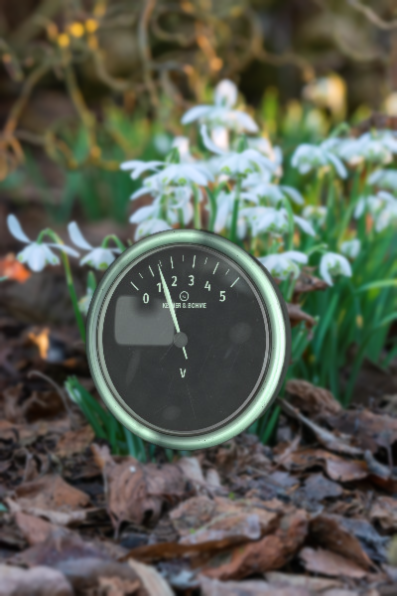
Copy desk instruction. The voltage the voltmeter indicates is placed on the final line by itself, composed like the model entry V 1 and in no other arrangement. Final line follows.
V 1.5
